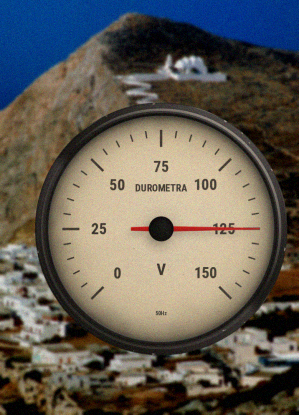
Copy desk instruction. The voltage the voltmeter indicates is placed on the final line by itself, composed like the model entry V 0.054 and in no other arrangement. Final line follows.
V 125
